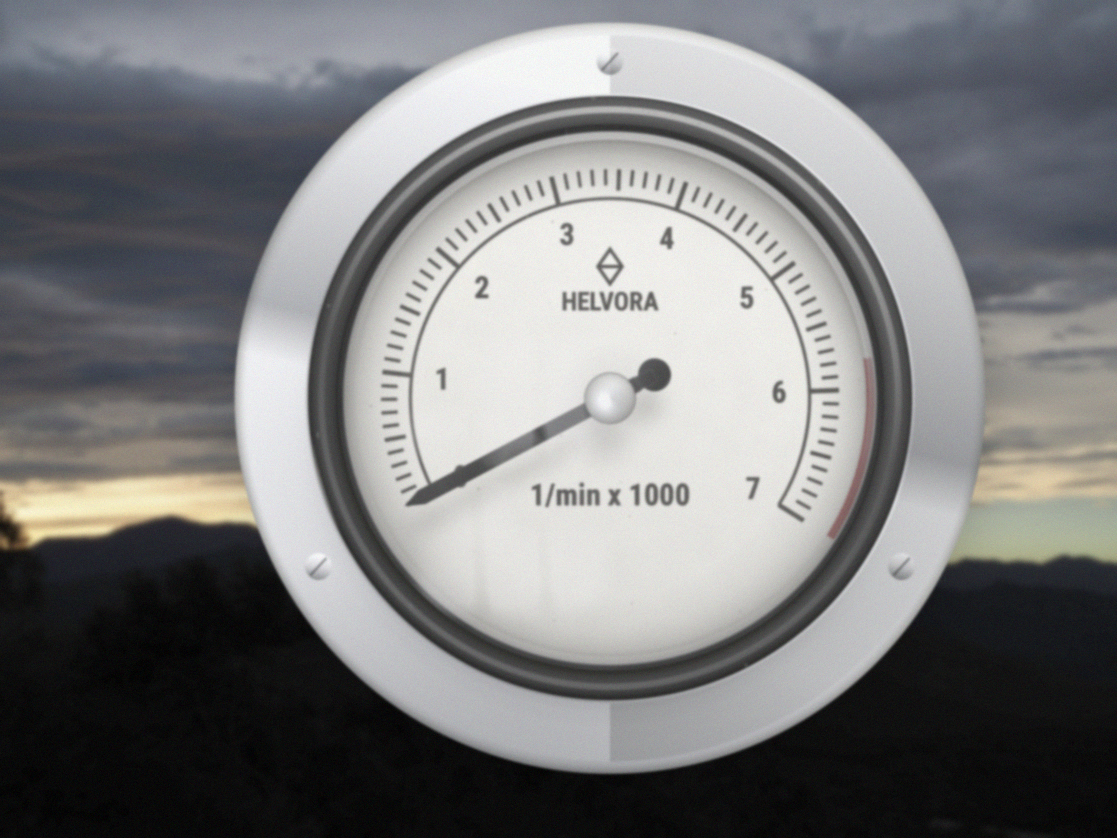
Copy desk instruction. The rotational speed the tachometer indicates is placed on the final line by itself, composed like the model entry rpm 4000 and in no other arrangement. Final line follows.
rpm 0
